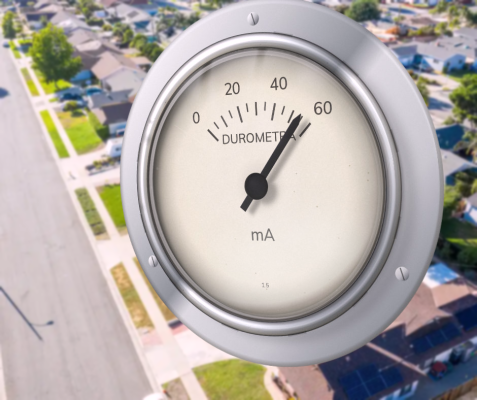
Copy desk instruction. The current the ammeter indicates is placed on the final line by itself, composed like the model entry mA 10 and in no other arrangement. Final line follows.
mA 55
